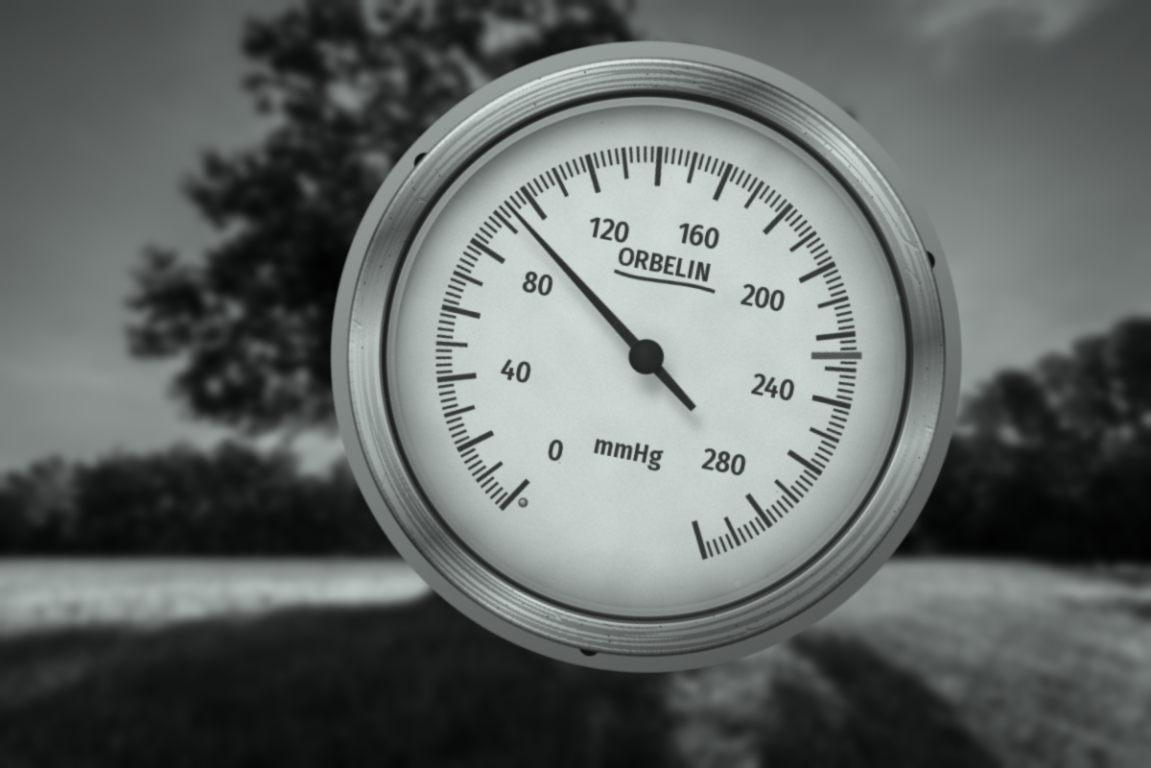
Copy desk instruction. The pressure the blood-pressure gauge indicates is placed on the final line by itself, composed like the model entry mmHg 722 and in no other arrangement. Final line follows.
mmHg 94
